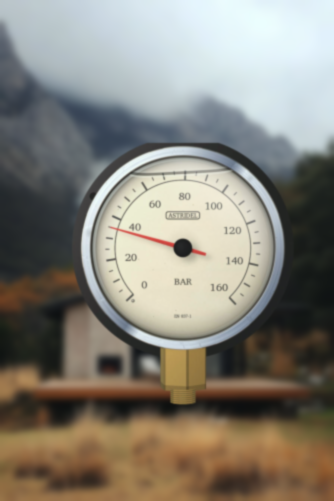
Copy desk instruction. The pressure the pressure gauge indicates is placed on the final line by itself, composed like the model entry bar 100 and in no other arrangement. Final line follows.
bar 35
